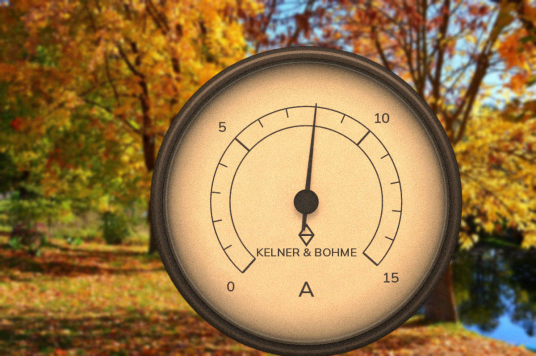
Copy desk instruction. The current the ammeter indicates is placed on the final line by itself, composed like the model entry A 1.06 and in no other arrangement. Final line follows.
A 8
